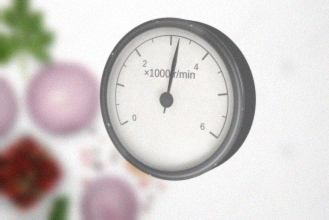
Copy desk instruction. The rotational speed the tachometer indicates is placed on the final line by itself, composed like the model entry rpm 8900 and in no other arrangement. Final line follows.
rpm 3250
